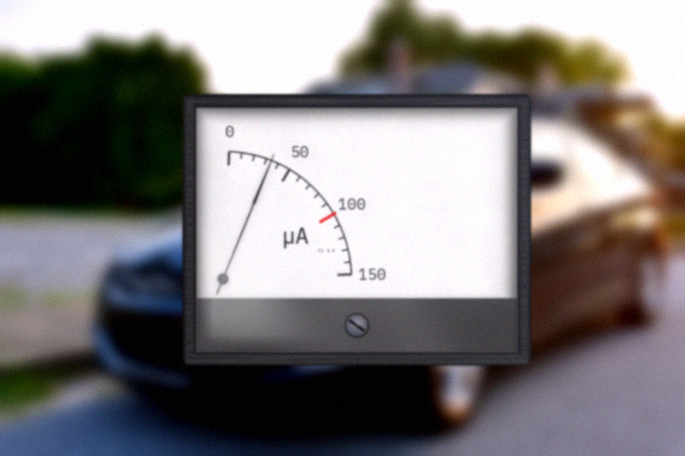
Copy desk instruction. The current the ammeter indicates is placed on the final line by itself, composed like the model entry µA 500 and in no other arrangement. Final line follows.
µA 35
